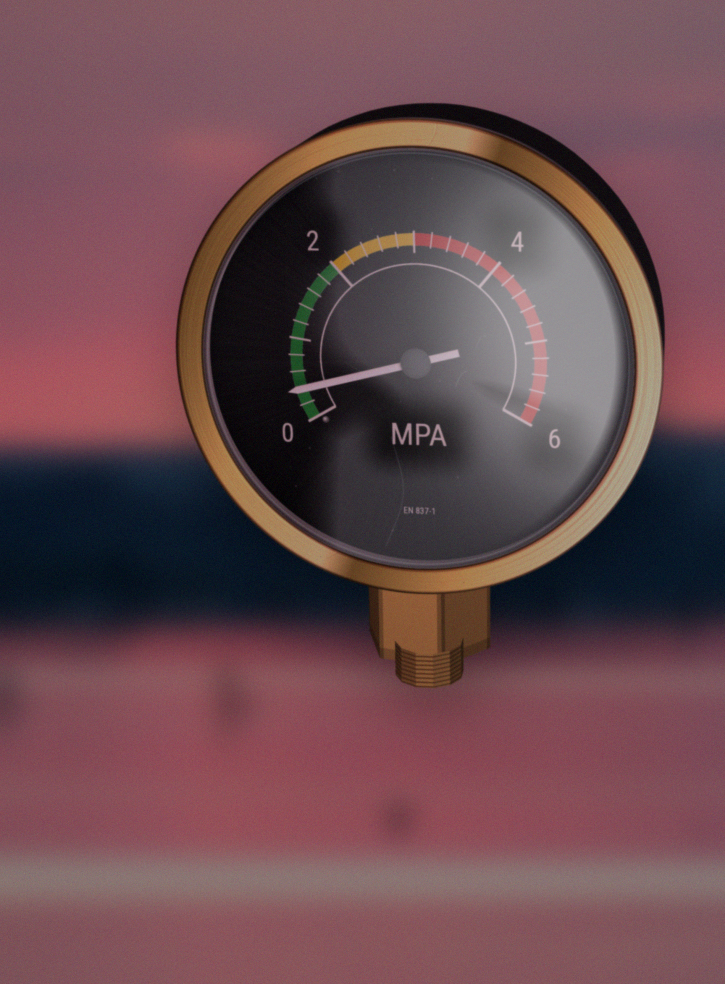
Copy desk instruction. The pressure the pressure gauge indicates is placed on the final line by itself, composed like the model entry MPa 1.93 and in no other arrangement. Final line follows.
MPa 0.4
